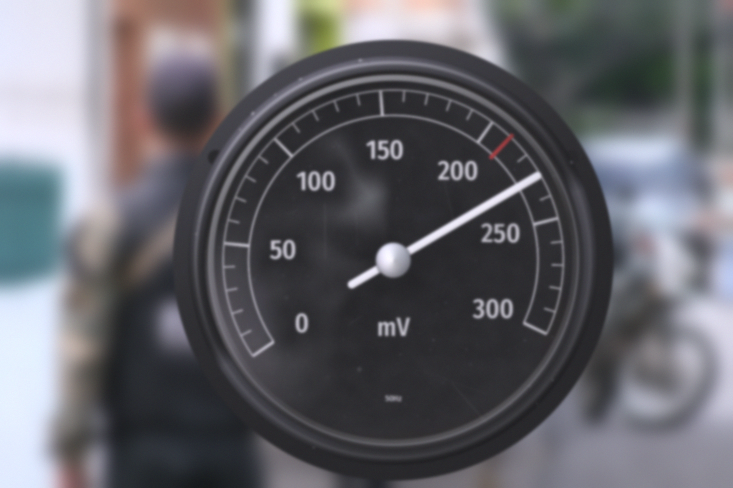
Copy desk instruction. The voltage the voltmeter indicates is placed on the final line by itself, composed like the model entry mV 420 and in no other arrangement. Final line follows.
mV 230
